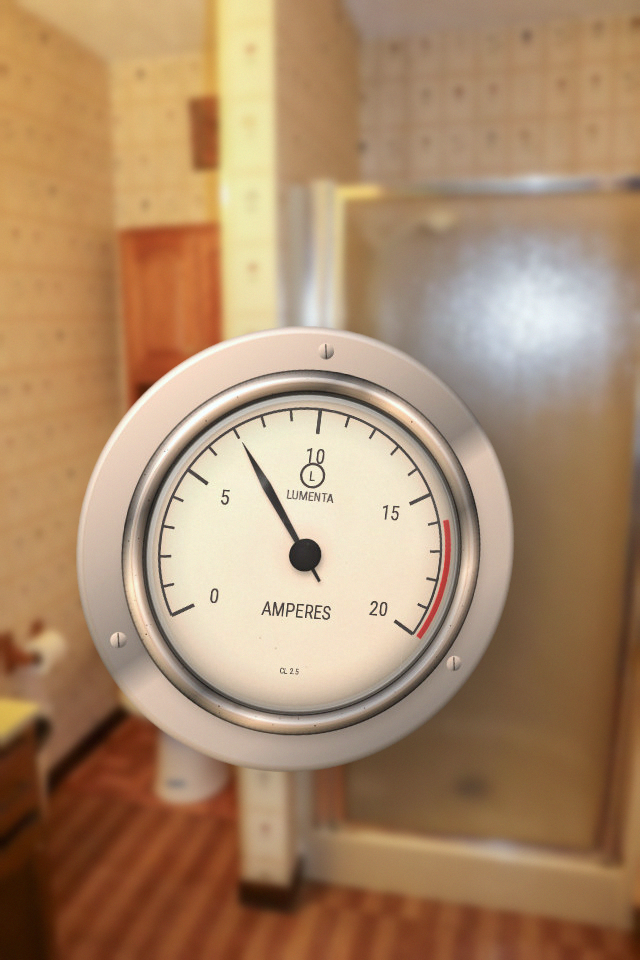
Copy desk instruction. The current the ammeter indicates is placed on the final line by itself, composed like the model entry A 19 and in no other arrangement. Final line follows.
A 7
